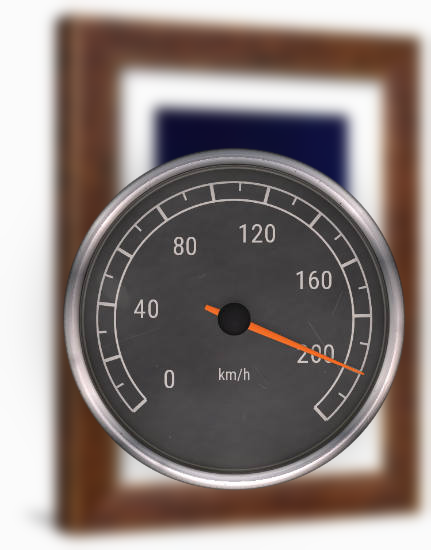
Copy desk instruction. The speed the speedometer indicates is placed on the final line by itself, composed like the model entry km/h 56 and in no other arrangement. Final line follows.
km/h 200
